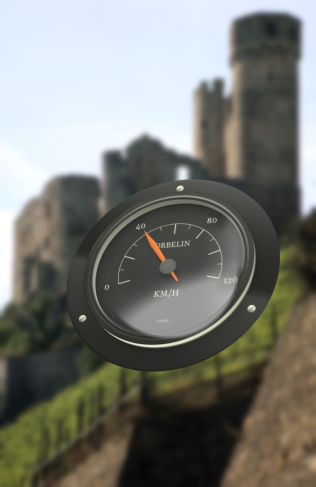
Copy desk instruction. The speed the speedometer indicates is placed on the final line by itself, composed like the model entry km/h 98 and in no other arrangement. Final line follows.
km/h 40
